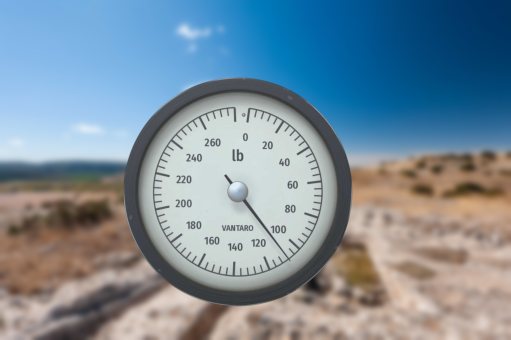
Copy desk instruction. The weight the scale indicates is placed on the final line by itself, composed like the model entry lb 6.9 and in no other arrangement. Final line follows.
lb 108
